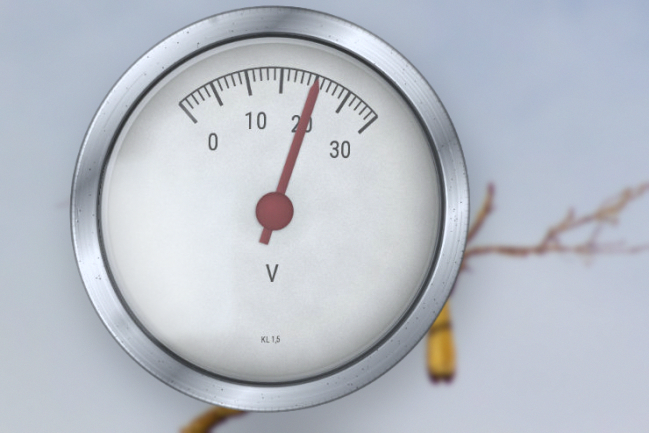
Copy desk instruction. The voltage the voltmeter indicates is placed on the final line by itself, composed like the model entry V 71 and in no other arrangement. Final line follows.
V 20
